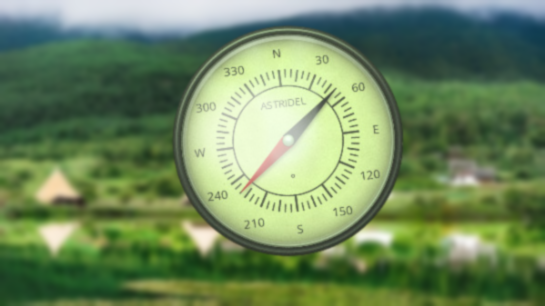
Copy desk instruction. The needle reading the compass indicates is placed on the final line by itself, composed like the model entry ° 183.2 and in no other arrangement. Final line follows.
° 230
